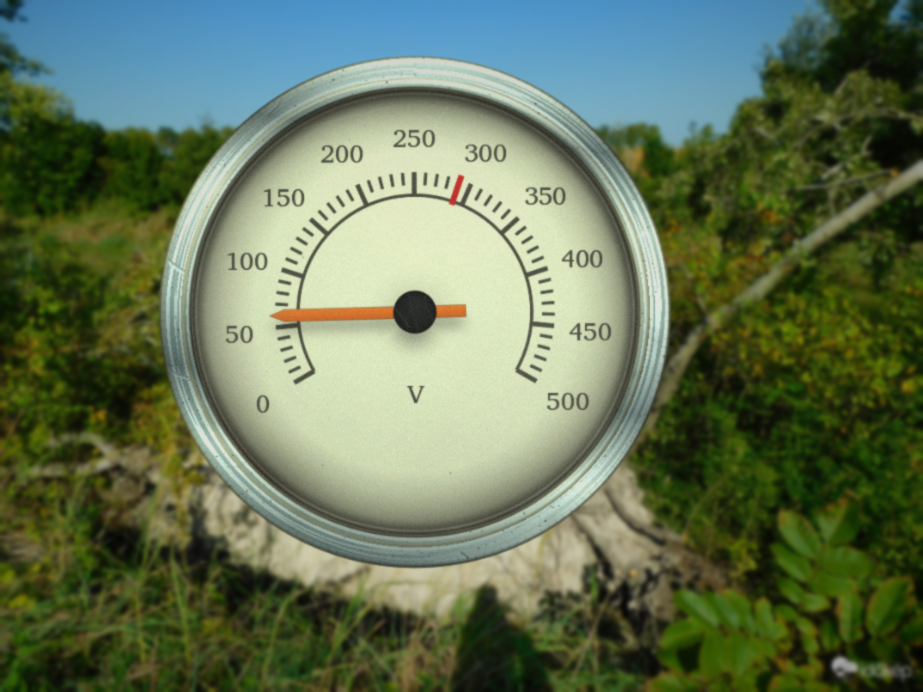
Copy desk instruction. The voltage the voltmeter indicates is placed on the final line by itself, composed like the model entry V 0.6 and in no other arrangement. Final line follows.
V 60
